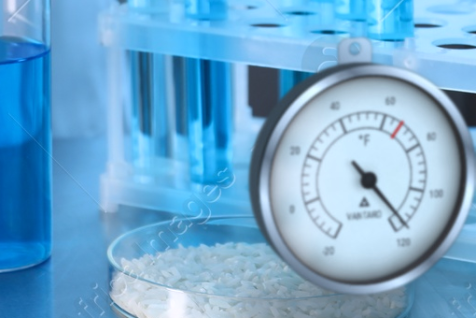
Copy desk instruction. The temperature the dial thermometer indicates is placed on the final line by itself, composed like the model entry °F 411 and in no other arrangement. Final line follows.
°F 116
